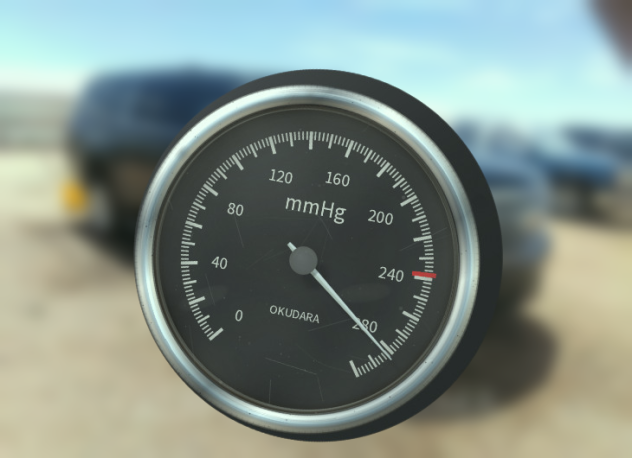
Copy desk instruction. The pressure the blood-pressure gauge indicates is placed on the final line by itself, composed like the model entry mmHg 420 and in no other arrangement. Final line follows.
mmHg 282
